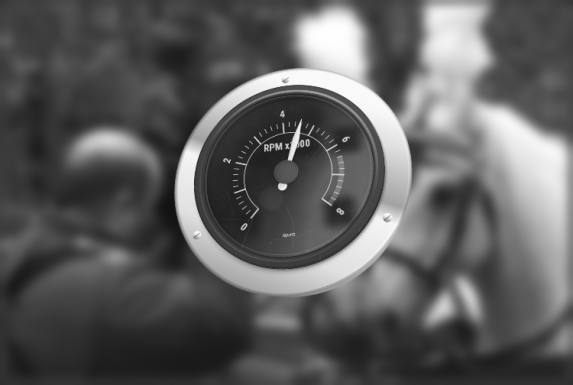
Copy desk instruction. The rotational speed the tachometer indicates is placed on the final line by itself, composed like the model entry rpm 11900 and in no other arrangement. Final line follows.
rpm 4600
